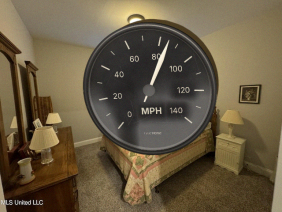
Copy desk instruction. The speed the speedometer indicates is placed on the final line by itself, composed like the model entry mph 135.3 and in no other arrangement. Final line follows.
mph 85
